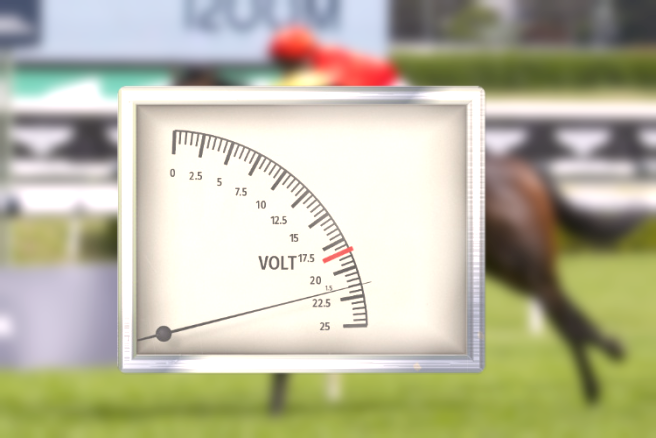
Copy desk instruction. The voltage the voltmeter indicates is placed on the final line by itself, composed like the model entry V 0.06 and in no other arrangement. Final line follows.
V 21.5
